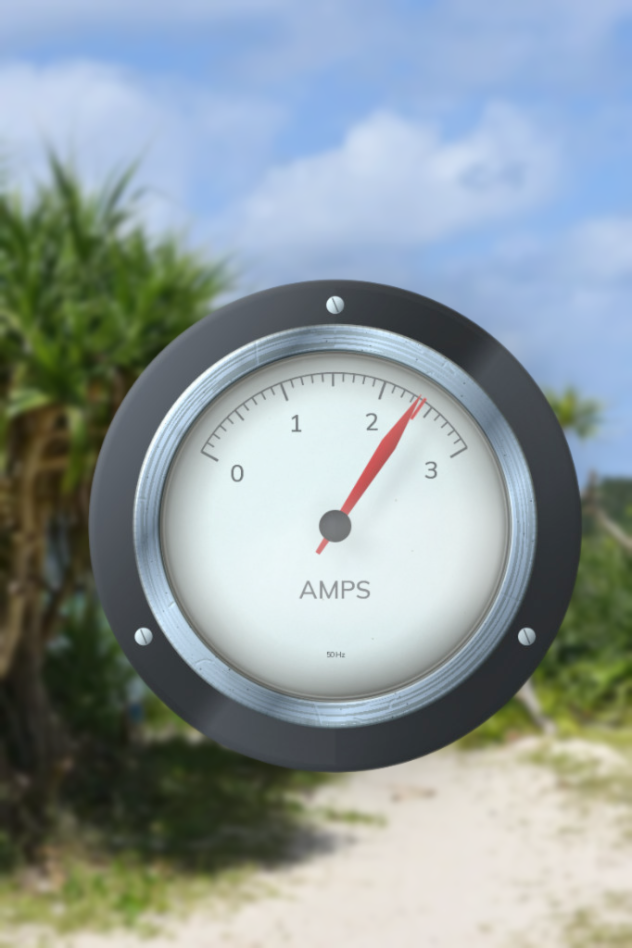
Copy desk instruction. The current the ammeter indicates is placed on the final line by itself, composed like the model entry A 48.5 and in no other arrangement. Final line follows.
A 2.35
